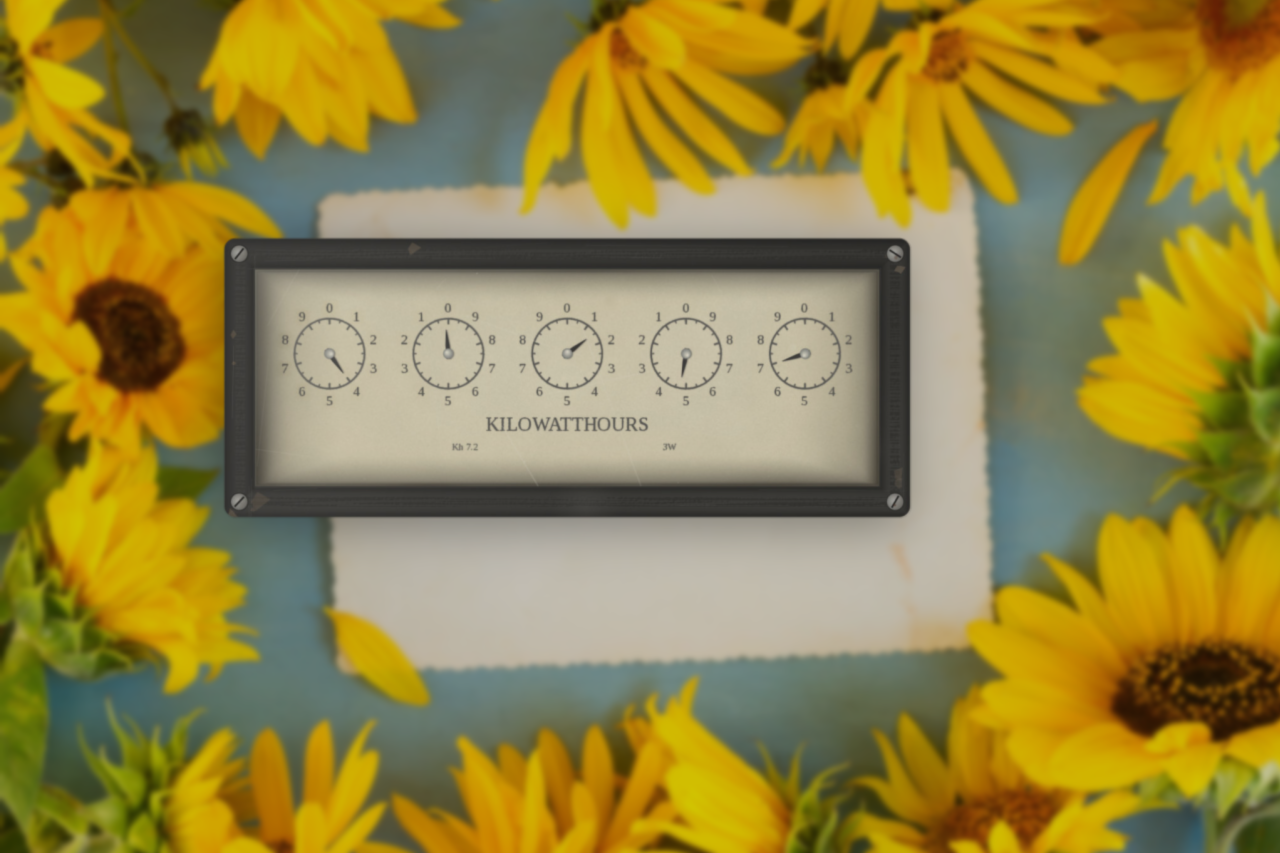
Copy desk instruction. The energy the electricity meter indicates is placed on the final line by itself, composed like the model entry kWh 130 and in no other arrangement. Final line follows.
kWh 40147
